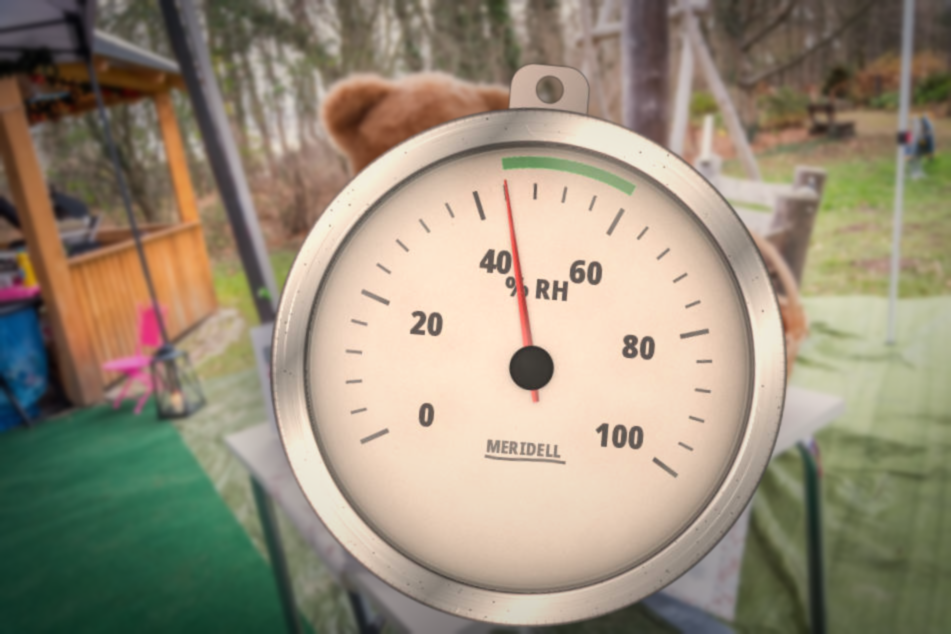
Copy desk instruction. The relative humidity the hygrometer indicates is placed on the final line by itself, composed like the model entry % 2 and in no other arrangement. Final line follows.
% 44
